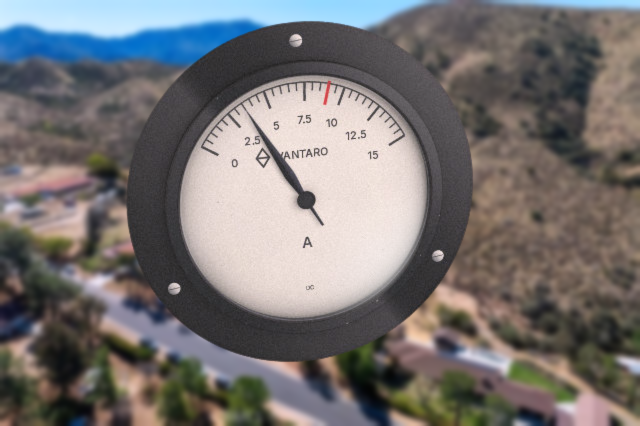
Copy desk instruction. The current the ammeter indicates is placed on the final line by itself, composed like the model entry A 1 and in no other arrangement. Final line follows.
A 3.5
